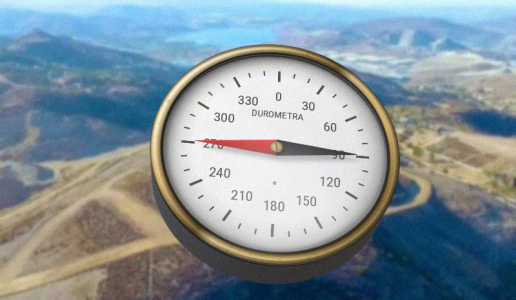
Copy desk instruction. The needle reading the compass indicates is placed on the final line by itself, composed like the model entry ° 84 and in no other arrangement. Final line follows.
° 270
